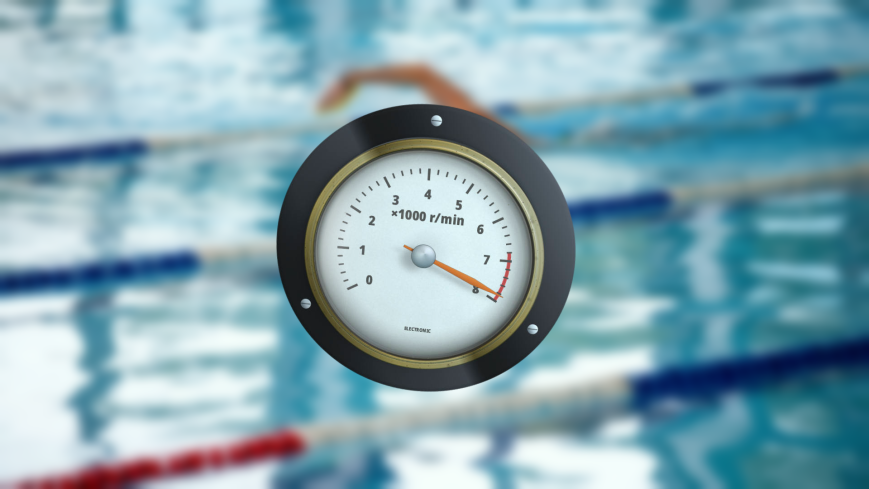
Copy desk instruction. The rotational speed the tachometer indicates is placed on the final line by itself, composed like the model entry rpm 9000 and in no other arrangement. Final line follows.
rpm 7800
